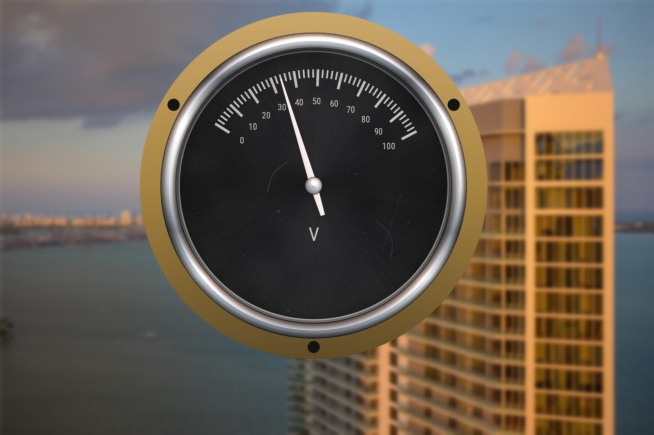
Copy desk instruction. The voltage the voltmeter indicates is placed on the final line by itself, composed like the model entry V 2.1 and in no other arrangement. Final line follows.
V 34
